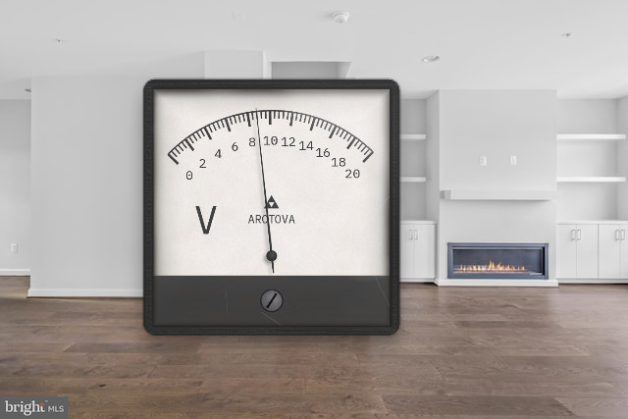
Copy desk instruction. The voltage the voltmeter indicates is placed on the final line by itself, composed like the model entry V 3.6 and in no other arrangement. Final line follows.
V 8.8
